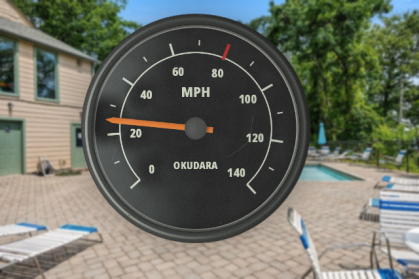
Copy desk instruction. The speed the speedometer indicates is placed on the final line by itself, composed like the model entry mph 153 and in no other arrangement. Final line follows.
mph 25
